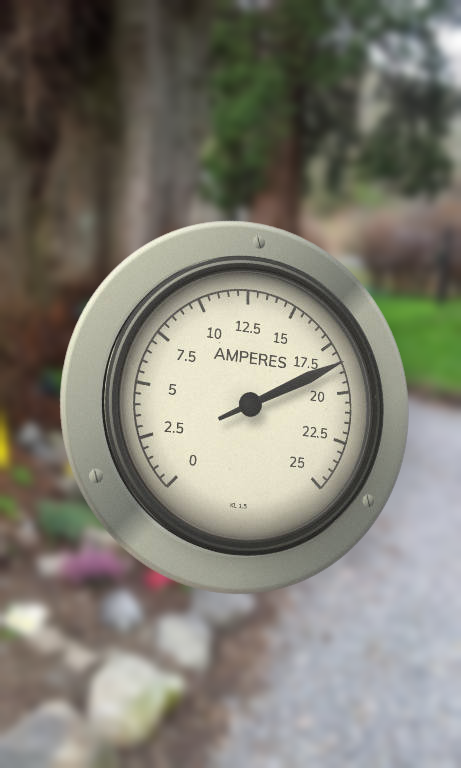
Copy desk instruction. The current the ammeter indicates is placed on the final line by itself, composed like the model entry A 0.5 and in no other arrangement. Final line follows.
A 18.5
